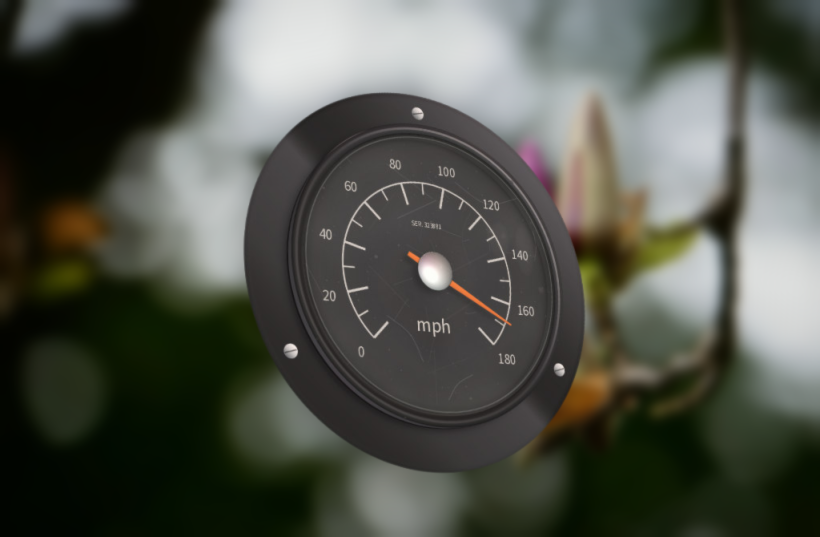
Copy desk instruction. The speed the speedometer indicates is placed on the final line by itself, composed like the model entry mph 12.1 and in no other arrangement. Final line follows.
mph 170
